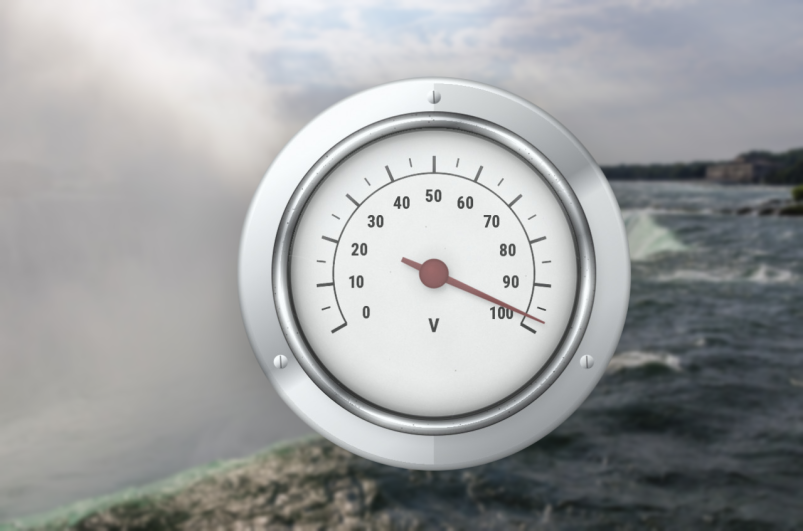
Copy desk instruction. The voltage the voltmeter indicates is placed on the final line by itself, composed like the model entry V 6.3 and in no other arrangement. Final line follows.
V 97.5
